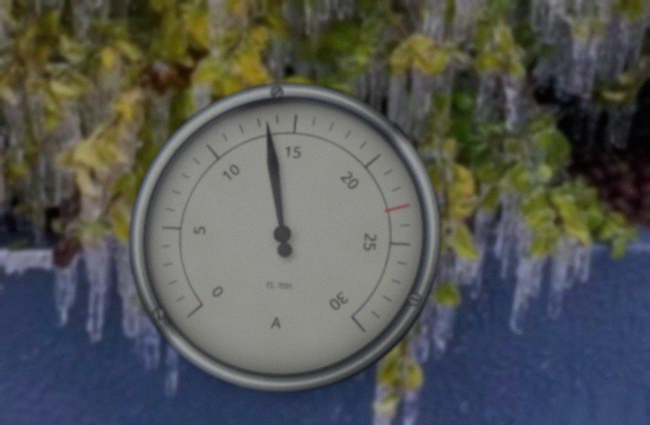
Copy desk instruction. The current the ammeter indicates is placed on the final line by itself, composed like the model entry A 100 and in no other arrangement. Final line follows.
A 13.5
